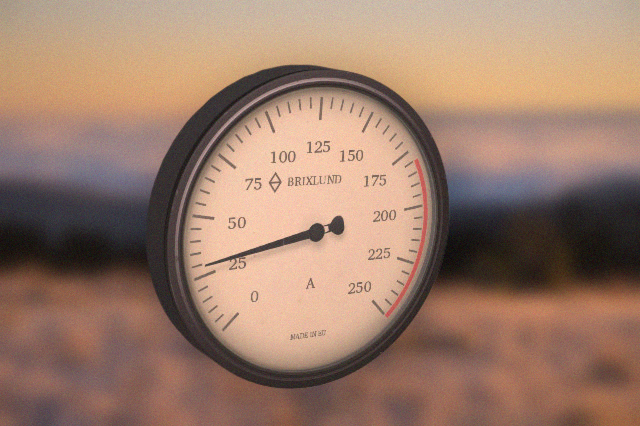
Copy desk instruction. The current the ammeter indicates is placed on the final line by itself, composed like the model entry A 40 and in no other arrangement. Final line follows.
A 30
